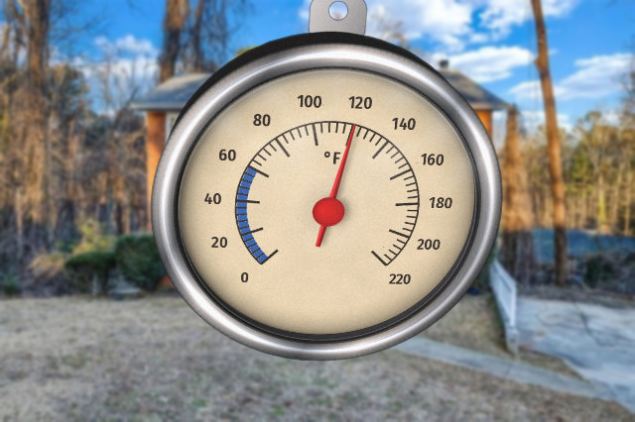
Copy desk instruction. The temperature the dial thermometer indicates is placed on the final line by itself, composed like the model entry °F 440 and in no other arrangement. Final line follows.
°F 120
